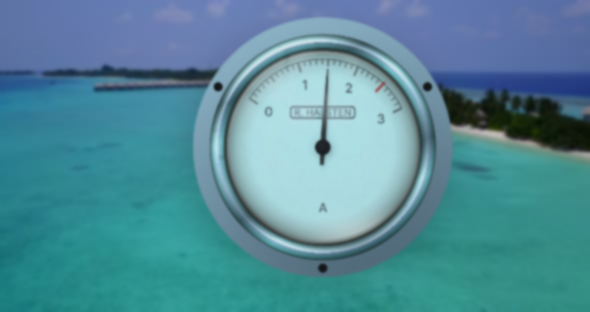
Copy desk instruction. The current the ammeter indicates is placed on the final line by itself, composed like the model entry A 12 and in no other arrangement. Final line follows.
A 1.5
